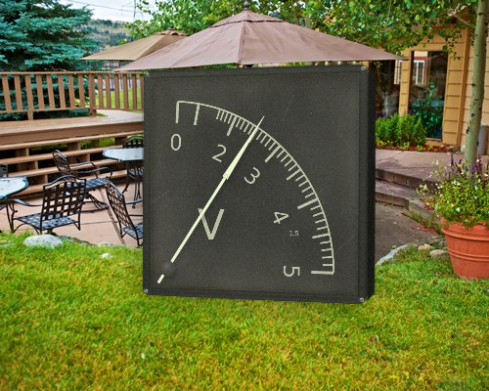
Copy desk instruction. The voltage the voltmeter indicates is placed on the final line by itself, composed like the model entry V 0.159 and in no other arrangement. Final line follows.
V 2.5
